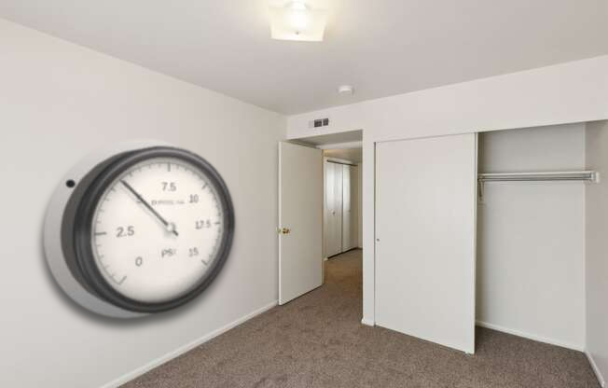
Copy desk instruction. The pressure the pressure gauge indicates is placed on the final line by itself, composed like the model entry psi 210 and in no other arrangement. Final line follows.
psi 5
